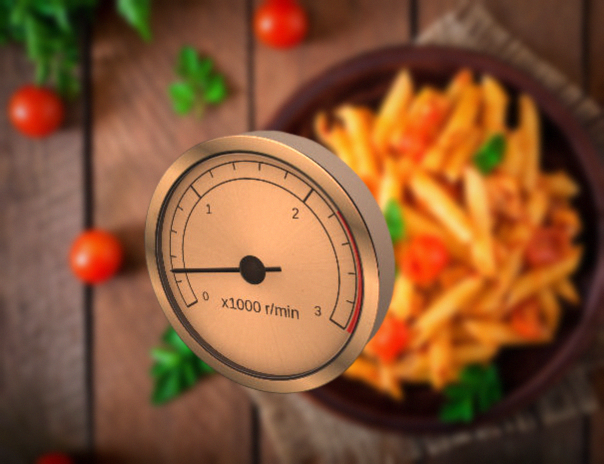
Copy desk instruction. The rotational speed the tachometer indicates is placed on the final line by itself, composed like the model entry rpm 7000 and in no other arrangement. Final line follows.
rpm 300
